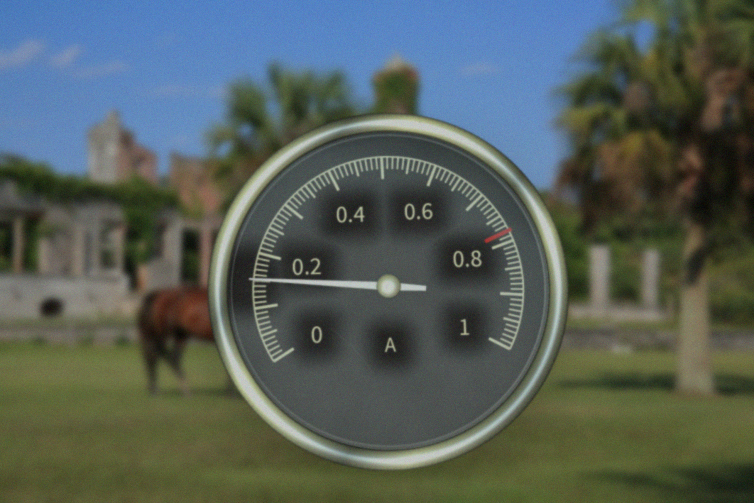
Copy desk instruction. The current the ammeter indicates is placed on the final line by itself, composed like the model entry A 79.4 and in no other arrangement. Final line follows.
A 0.15
